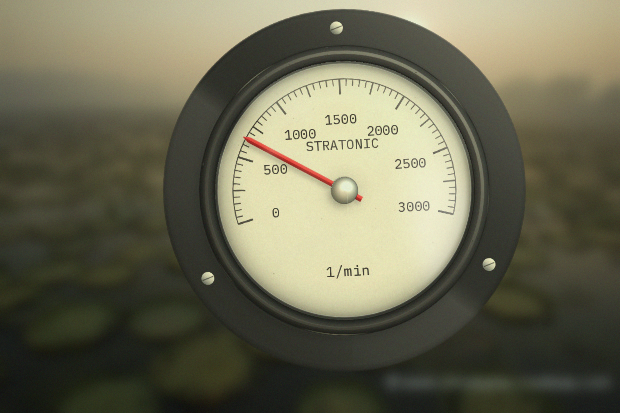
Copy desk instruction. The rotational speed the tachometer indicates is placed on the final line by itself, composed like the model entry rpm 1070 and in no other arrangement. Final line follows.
rpm 650
